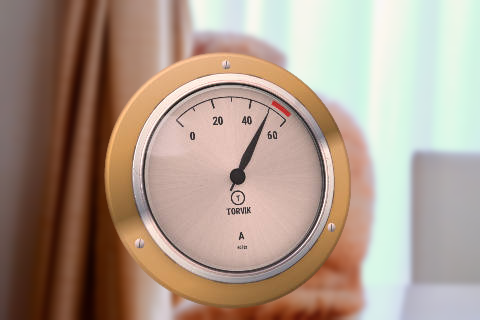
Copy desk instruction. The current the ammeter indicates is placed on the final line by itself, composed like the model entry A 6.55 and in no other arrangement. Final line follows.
A 50
